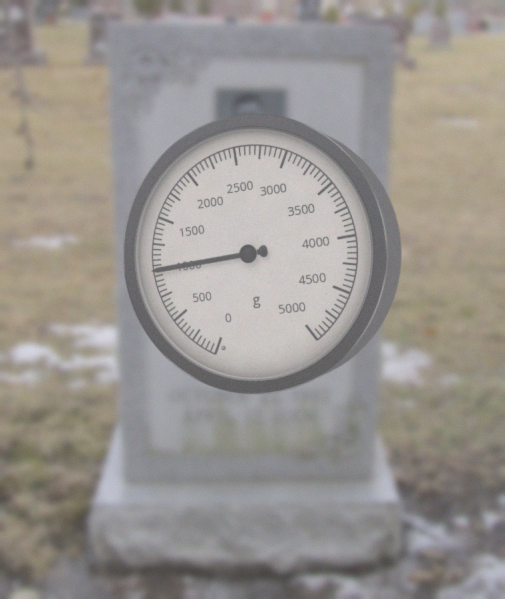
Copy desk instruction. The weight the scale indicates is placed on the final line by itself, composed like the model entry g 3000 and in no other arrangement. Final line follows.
g 1000
